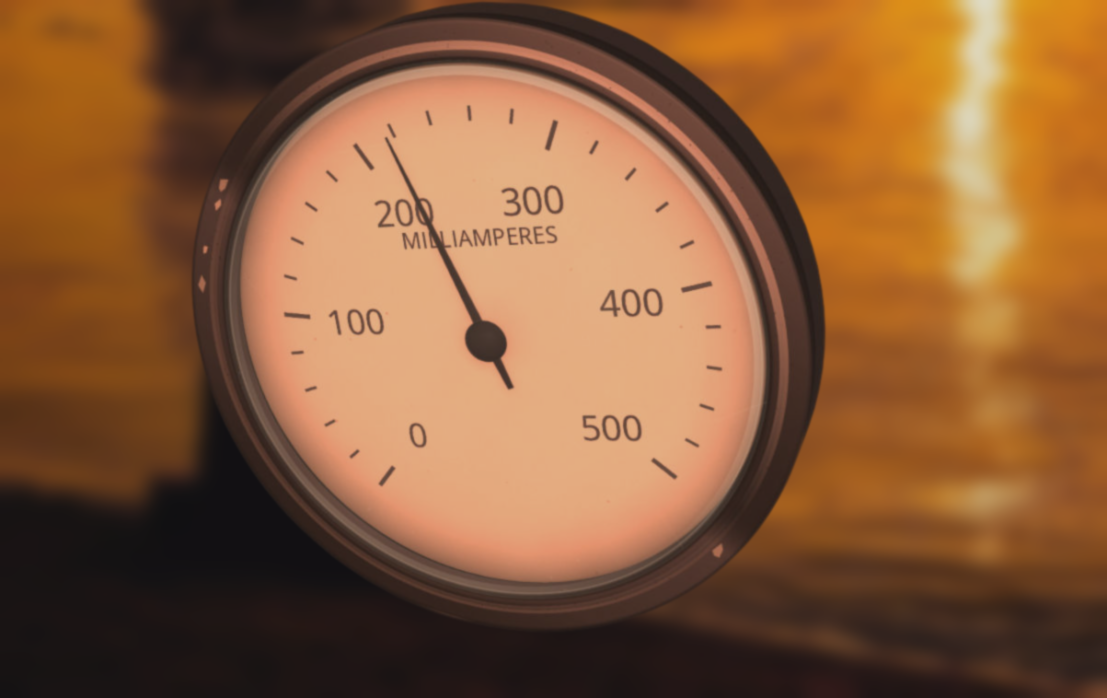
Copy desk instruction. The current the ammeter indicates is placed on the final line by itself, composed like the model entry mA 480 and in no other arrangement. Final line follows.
mA 220
